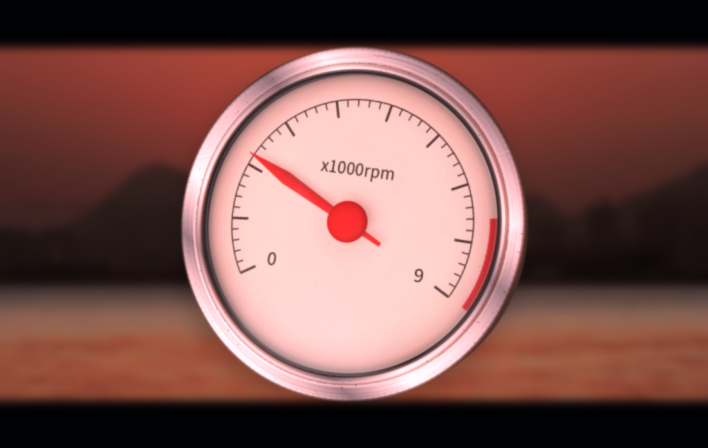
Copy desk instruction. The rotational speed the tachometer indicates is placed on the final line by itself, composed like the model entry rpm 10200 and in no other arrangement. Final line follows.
rpm 2200
